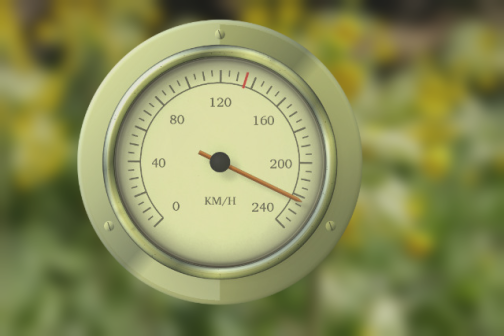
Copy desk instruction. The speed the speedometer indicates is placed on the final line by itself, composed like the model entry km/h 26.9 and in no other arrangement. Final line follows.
km/h 222.5
